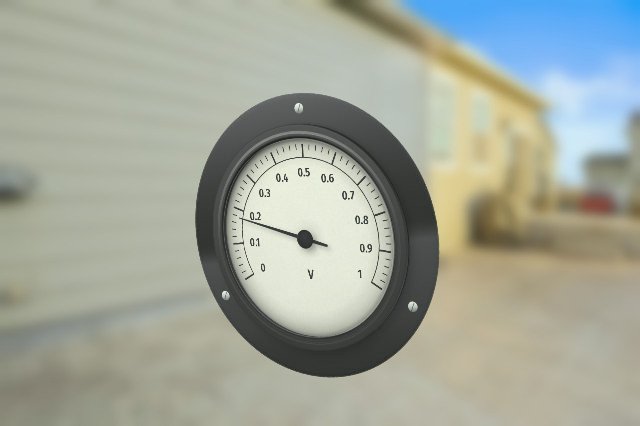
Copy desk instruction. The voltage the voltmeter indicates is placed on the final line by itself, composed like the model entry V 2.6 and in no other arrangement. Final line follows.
V 0.18
